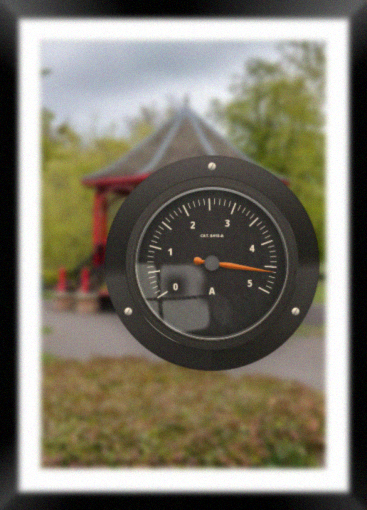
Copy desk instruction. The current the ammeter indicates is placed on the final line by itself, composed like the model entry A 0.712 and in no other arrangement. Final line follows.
A 4.6
